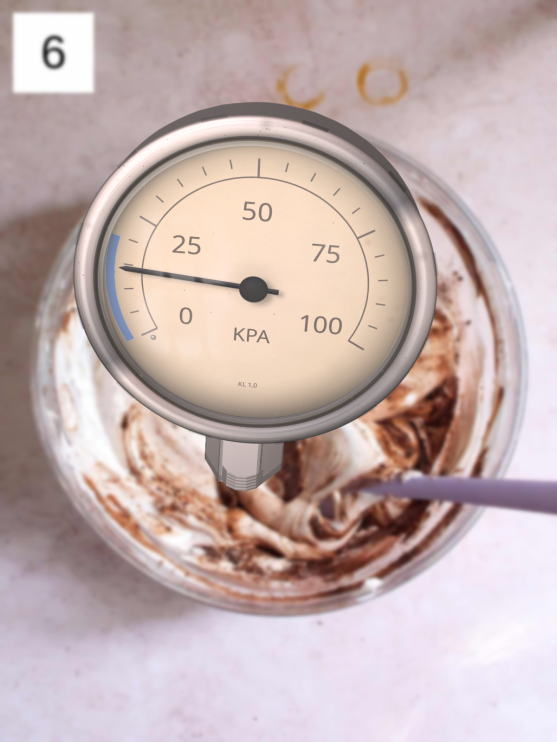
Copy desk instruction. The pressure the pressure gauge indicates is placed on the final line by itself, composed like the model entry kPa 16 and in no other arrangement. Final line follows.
kPa 15
